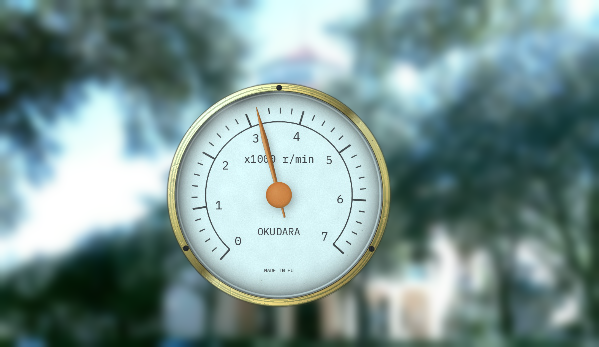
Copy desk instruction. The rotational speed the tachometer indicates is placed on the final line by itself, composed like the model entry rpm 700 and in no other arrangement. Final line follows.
rpm 3200
